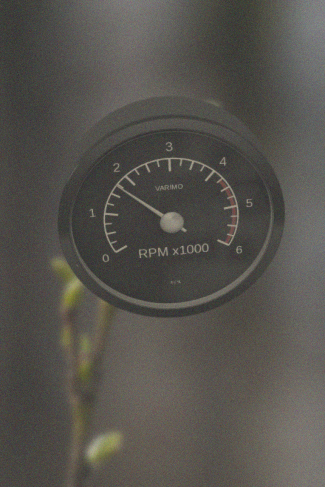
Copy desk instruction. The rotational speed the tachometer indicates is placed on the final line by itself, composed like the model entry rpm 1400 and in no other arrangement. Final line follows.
rpm 1750
